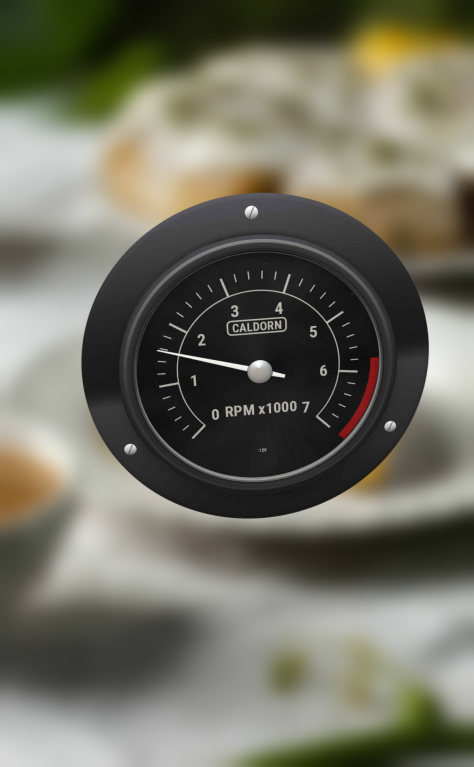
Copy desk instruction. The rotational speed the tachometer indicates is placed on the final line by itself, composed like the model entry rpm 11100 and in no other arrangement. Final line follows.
rpm 1600
